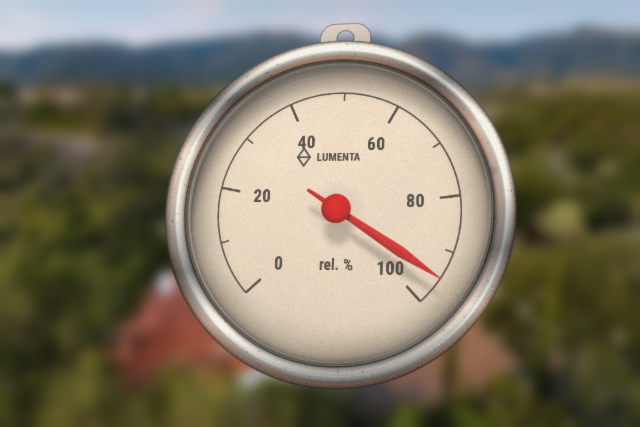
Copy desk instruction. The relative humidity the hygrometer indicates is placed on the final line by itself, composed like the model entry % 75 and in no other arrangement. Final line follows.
% 95
